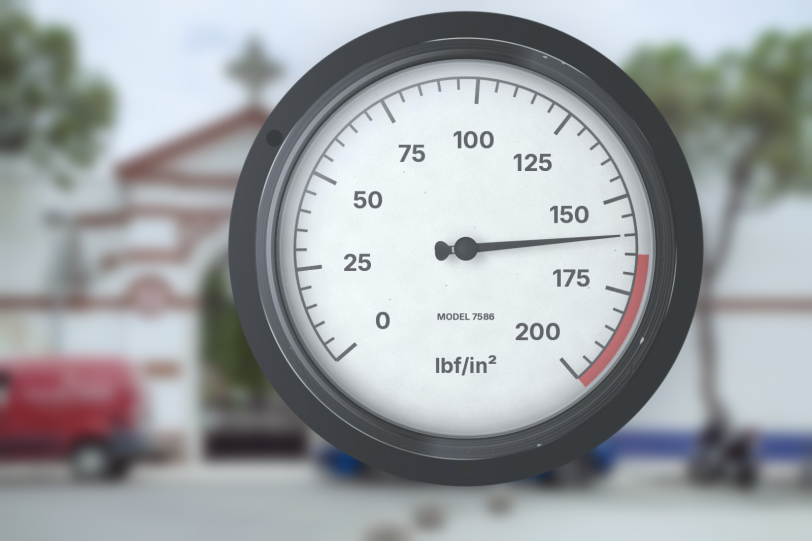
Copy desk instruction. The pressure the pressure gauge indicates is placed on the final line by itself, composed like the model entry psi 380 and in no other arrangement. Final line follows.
psi 160
